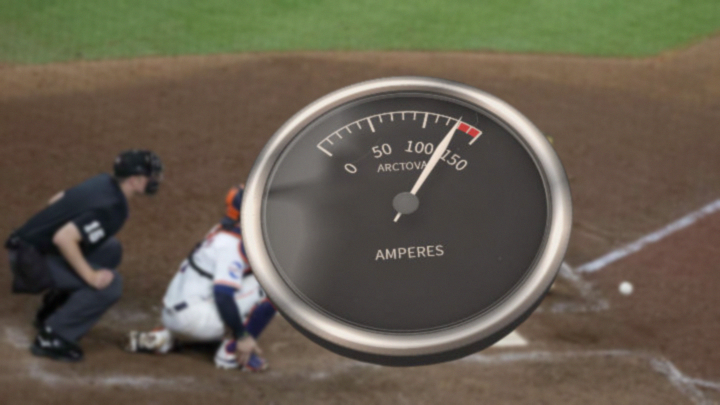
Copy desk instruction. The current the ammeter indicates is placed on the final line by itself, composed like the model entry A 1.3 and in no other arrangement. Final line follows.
A 130
